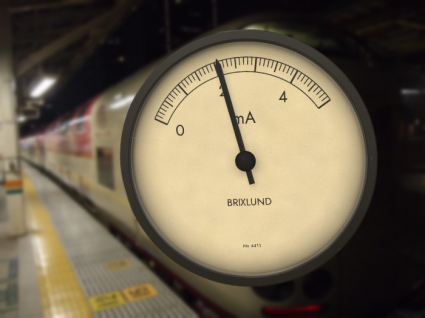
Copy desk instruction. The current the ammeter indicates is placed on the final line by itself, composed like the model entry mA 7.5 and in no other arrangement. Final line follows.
mA 2.1
